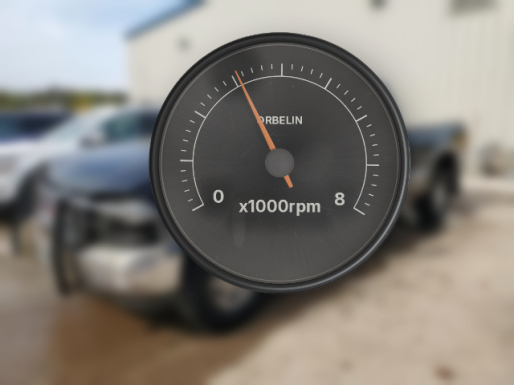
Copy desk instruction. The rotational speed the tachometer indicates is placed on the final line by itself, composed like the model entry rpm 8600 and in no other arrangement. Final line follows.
rpm 3100
